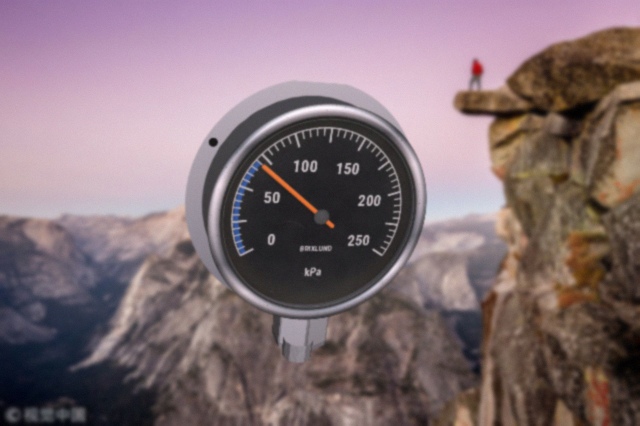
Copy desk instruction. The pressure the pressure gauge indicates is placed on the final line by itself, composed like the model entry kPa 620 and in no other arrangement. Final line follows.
kPa 70
